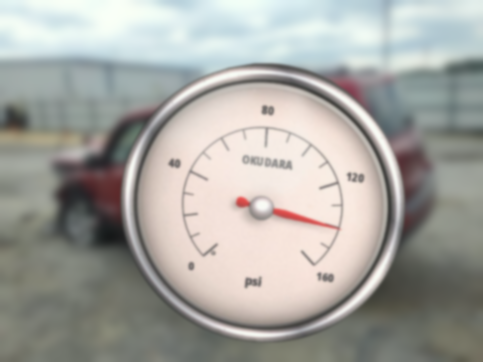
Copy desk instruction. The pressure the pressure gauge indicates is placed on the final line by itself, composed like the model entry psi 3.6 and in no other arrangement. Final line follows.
psi 140
